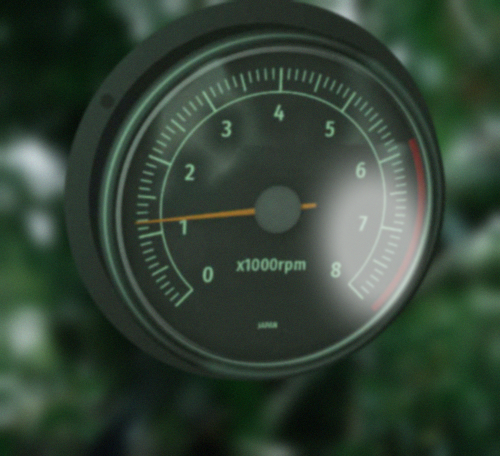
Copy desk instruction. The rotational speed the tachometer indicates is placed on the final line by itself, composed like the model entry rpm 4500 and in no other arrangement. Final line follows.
rpm 1200
